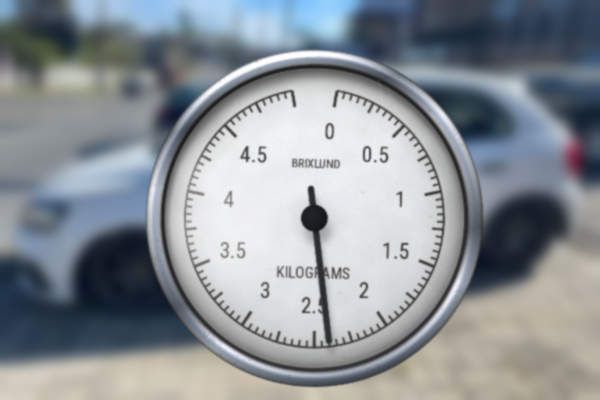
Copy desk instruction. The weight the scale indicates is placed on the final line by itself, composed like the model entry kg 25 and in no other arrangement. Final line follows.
kg 2.4
